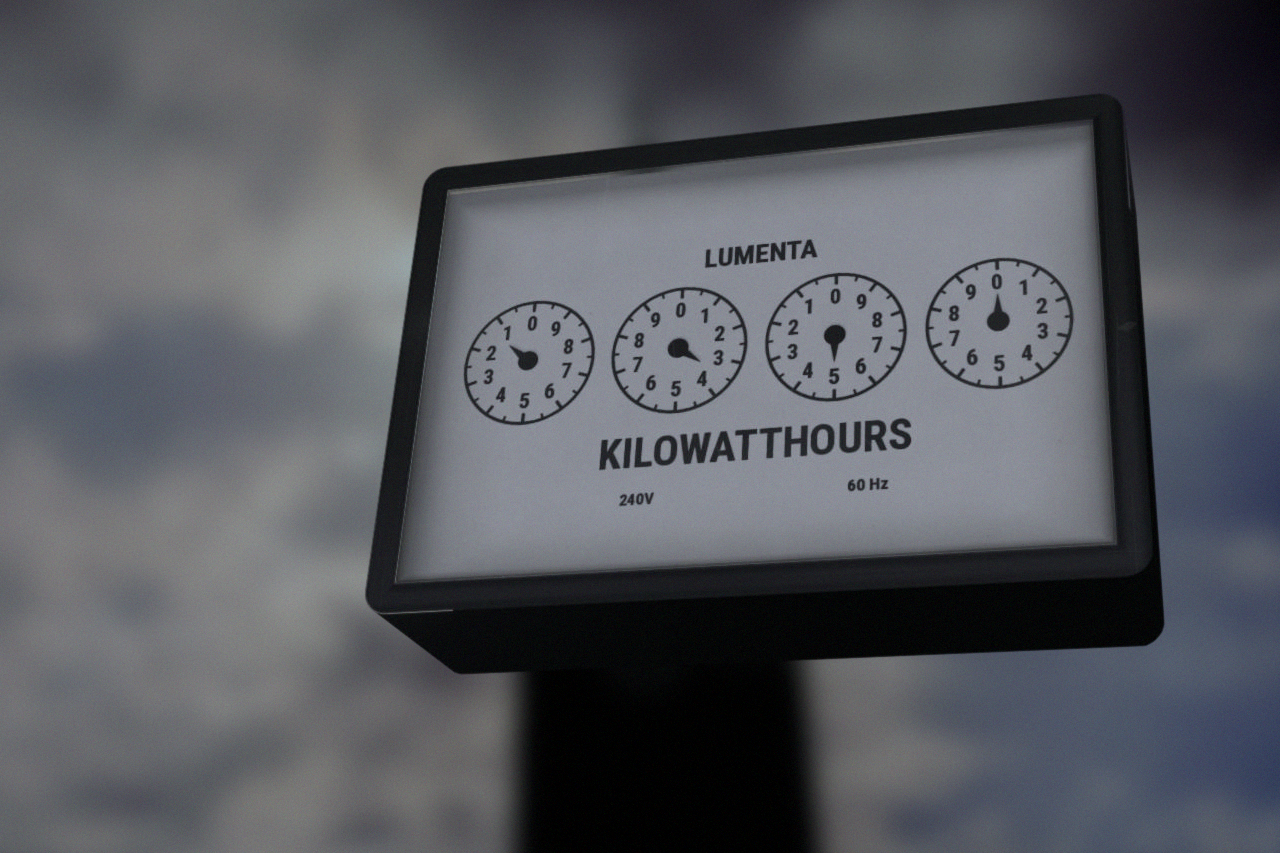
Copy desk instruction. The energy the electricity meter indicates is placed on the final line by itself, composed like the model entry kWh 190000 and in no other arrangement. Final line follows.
kWh 1350
